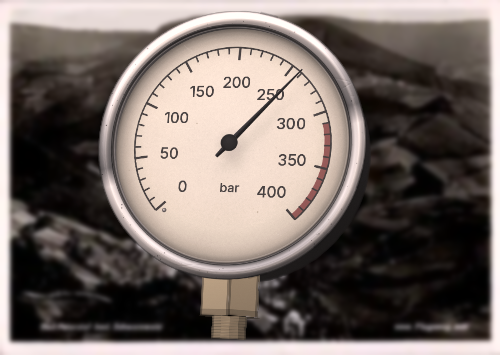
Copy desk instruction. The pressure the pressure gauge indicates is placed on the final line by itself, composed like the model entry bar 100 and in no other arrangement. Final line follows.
bar 260
